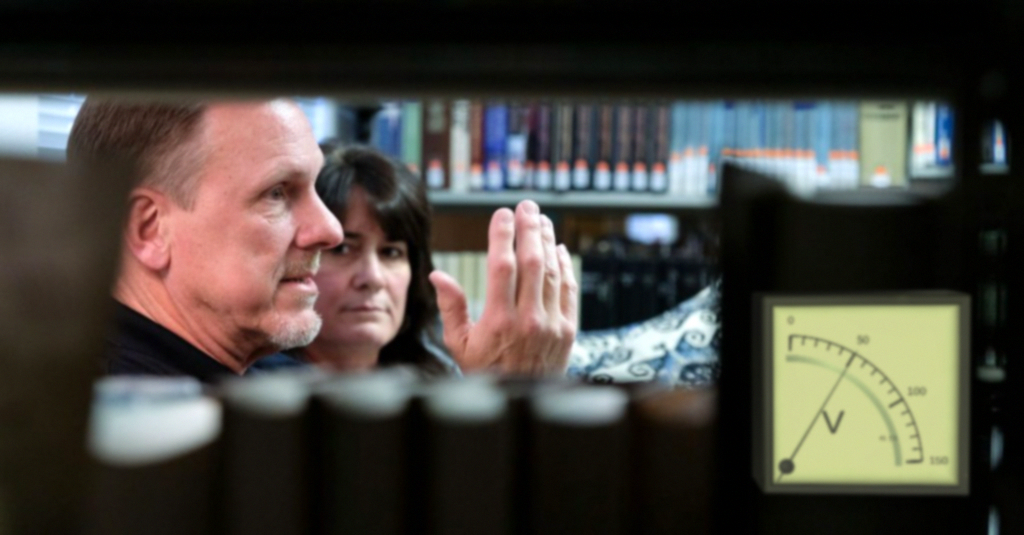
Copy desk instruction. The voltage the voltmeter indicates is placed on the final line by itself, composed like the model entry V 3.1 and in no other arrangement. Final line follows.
V 50
